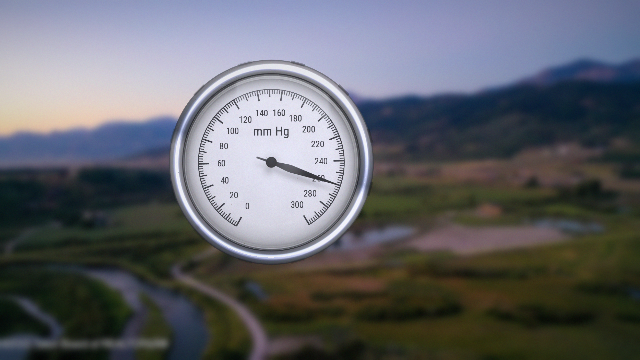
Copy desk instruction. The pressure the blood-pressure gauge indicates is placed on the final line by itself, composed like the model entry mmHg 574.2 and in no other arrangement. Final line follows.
mmHg 260
